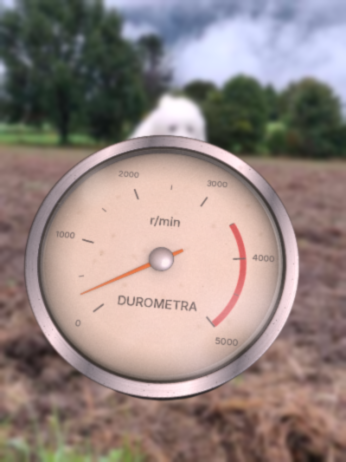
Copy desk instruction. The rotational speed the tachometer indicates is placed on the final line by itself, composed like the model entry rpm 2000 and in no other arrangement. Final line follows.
rpm 250
